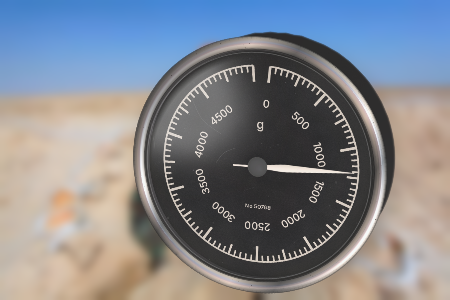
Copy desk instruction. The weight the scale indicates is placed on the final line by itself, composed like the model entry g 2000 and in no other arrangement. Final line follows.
g 1200
